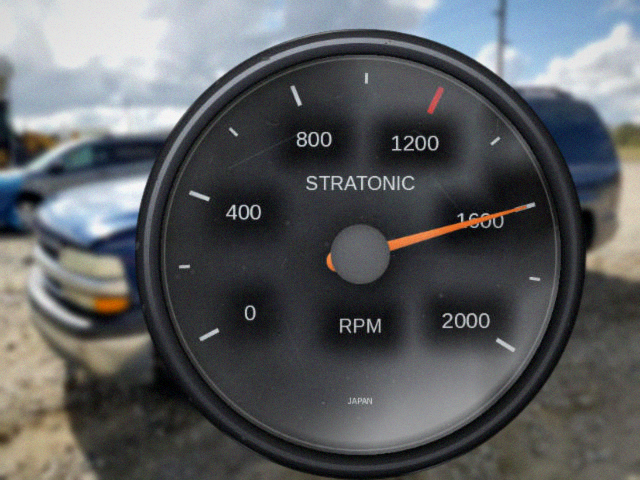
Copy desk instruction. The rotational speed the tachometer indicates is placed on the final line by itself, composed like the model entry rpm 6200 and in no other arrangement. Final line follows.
rpm 1600
